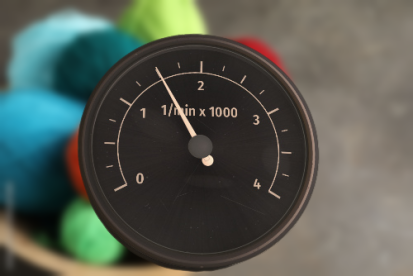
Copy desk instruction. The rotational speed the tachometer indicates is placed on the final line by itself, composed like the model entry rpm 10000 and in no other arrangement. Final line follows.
rpm 1500
